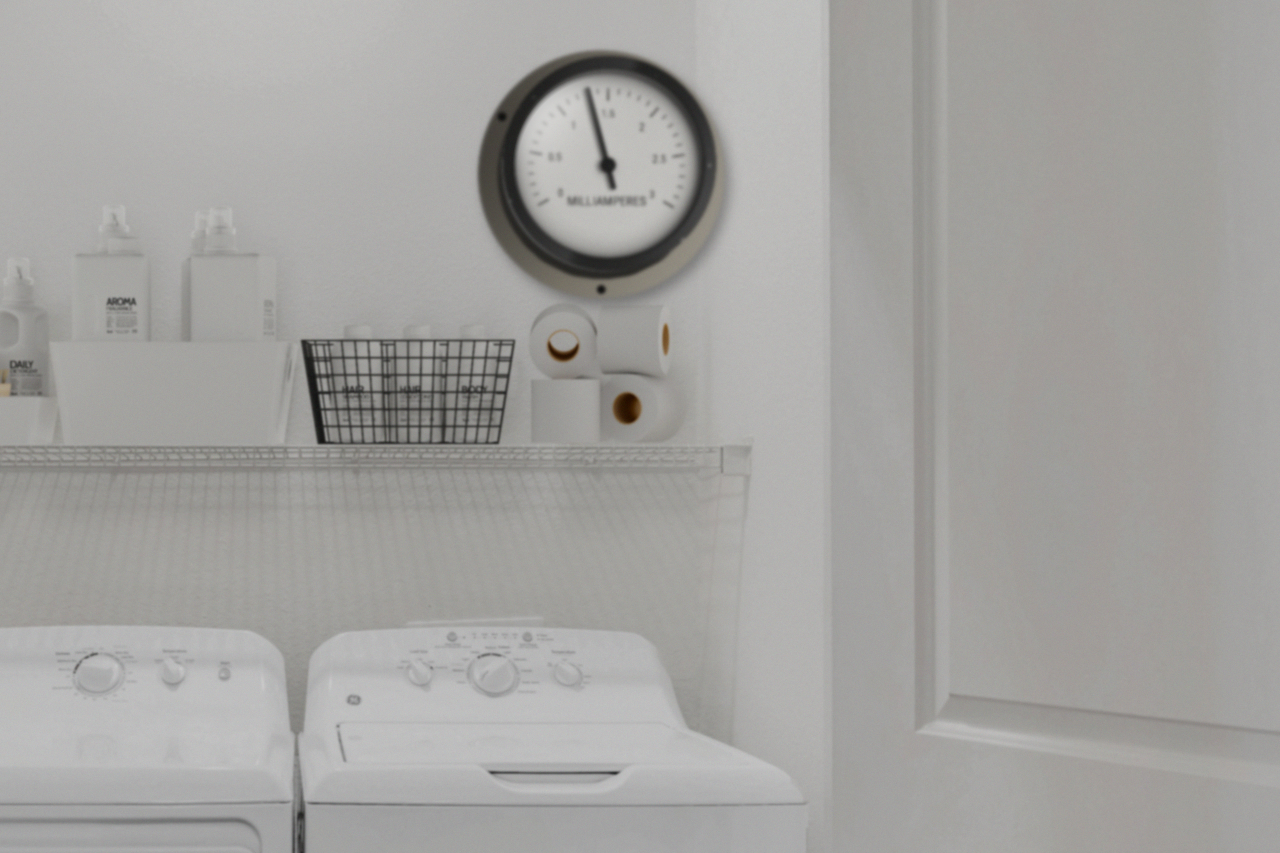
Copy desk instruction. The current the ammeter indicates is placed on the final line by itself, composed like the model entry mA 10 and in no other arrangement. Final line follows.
mA 1.3
